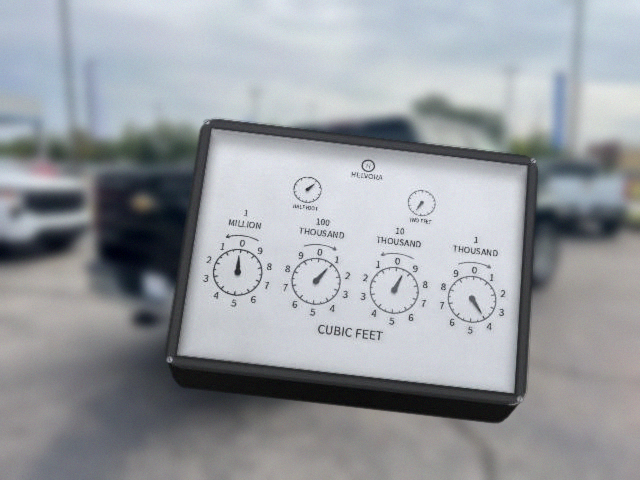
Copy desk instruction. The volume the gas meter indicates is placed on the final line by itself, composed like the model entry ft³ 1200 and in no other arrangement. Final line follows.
ft³ 9400
